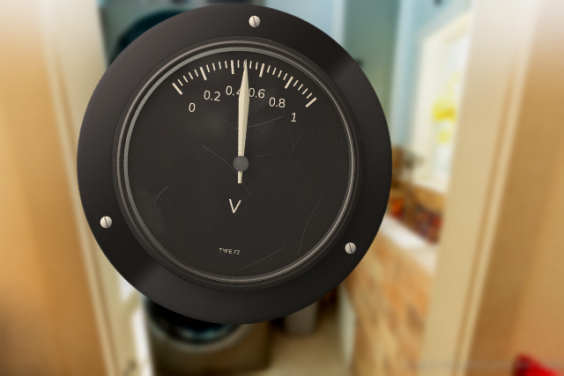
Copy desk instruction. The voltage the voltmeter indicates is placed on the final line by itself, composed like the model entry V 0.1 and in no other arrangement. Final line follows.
V 0.48
